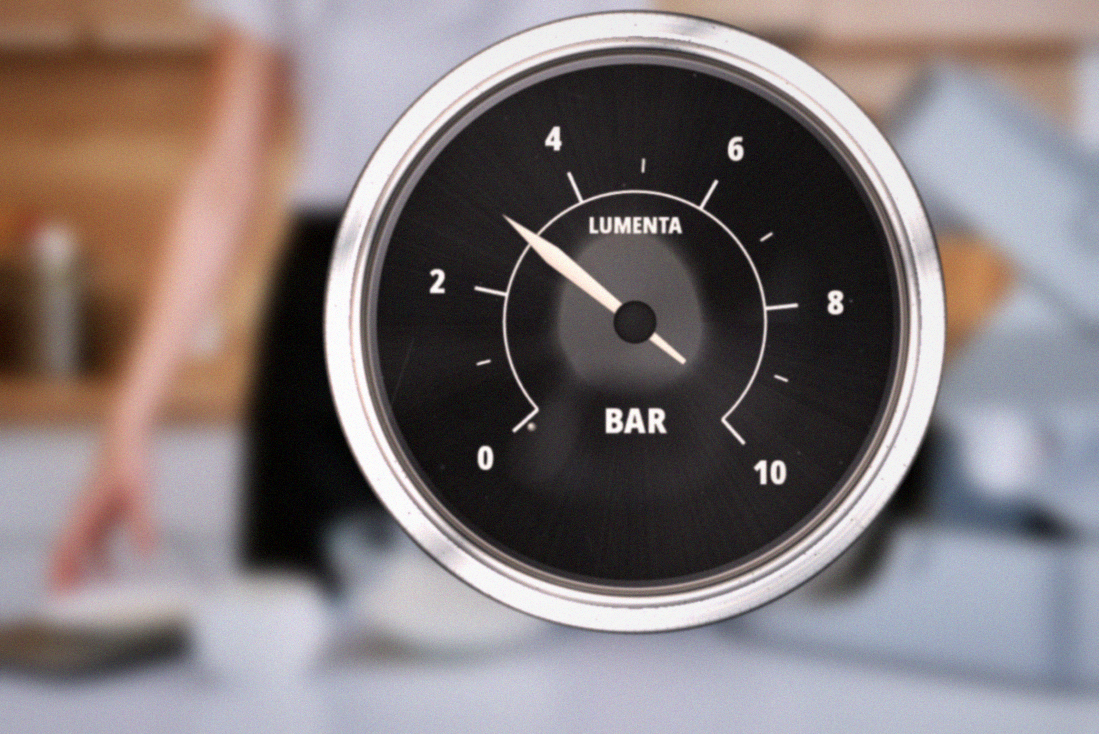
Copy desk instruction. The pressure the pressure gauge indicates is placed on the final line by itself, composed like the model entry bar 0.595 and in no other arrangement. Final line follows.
bar 3
